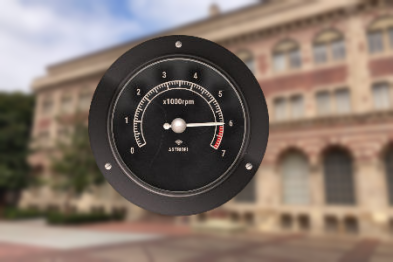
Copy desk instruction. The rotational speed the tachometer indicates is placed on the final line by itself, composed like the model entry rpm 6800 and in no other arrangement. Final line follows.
rpm 6000
